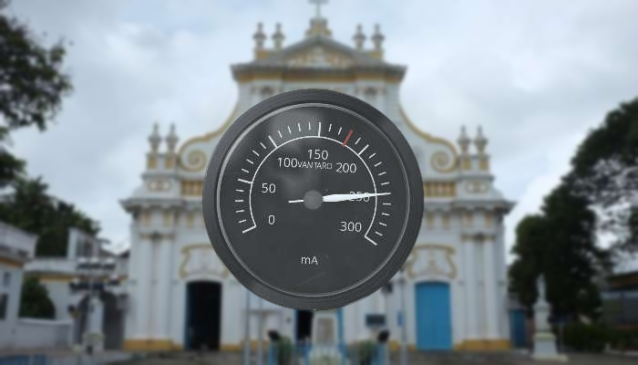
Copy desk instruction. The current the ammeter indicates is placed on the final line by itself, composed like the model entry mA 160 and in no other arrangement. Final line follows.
mA 250
